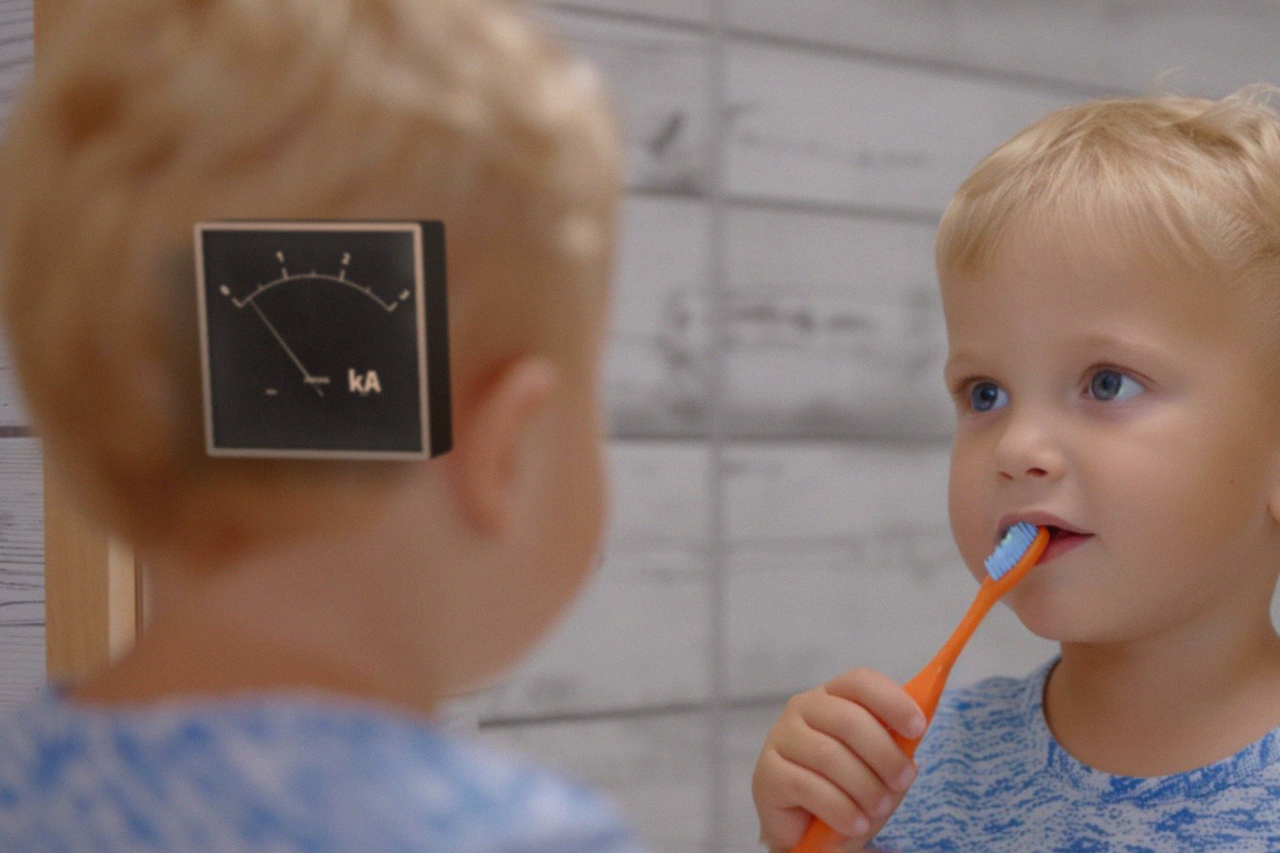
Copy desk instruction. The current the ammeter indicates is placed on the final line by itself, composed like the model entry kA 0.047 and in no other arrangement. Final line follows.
kA 0.25
